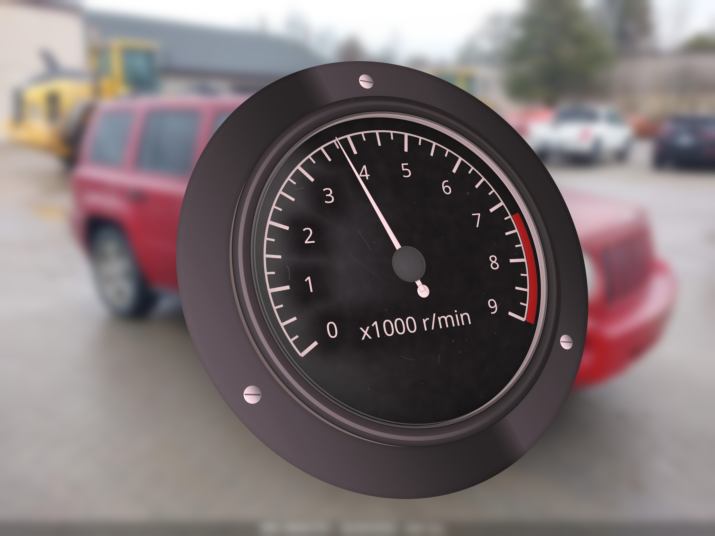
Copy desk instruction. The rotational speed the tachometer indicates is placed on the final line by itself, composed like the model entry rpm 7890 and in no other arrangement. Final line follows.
rpm 3750
